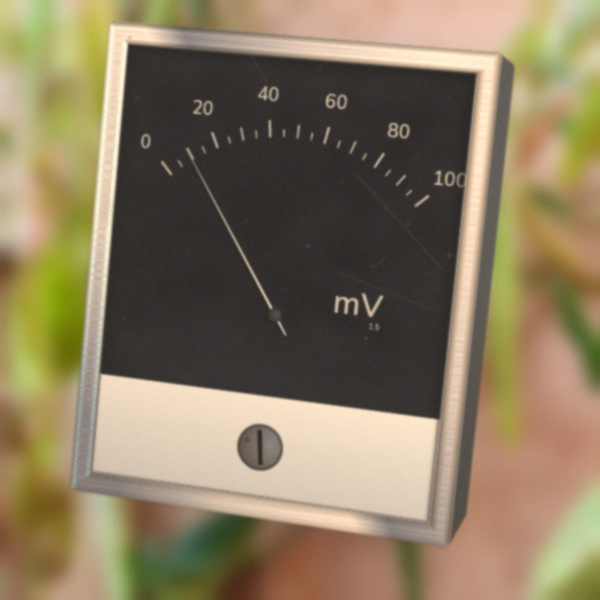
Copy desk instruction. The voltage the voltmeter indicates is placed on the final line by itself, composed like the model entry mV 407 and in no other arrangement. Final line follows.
mV 10
